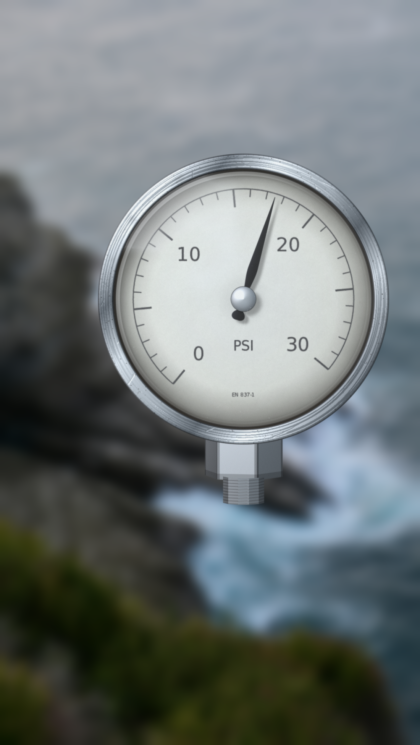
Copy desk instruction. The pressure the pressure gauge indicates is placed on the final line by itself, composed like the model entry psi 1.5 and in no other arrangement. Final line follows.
psi 17.5
